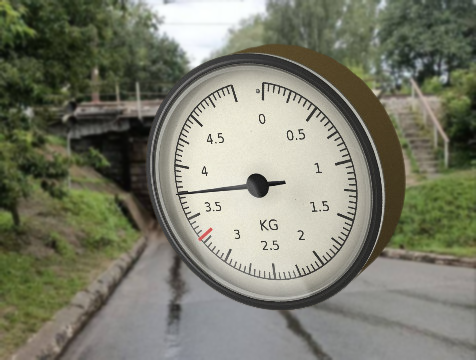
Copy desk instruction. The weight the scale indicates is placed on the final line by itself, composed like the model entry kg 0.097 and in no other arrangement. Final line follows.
kg 3.75
